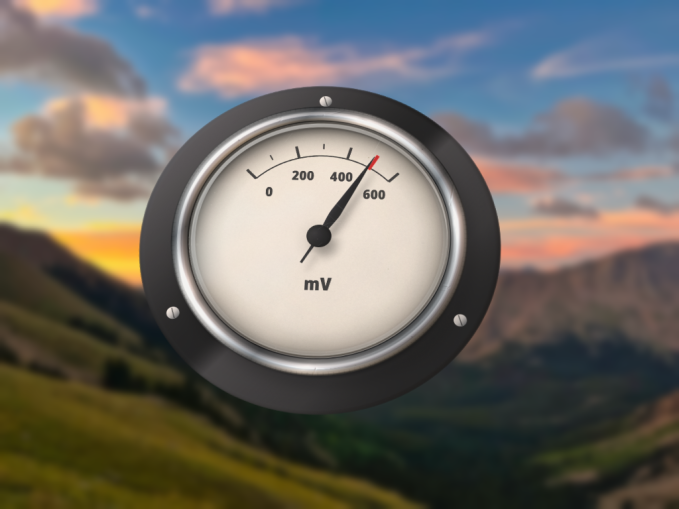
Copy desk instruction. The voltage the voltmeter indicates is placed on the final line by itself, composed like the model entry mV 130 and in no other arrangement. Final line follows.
mV 500
